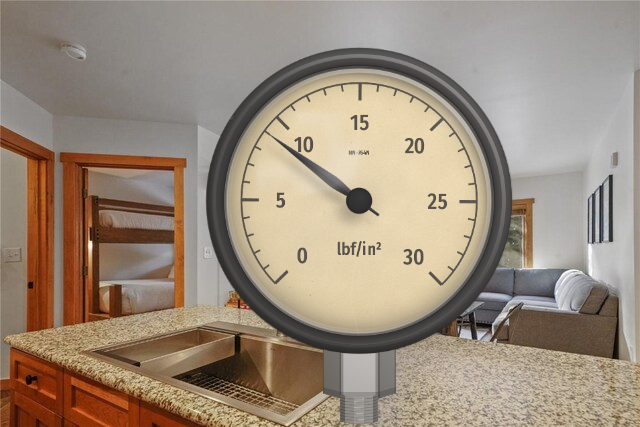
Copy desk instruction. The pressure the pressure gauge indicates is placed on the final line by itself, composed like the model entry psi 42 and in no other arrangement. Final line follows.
psi 9
